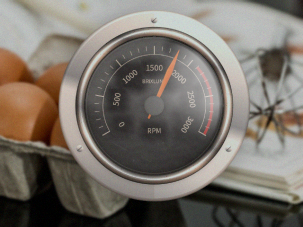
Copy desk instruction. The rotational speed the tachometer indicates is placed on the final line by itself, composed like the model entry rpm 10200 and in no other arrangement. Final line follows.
rpm 1800
